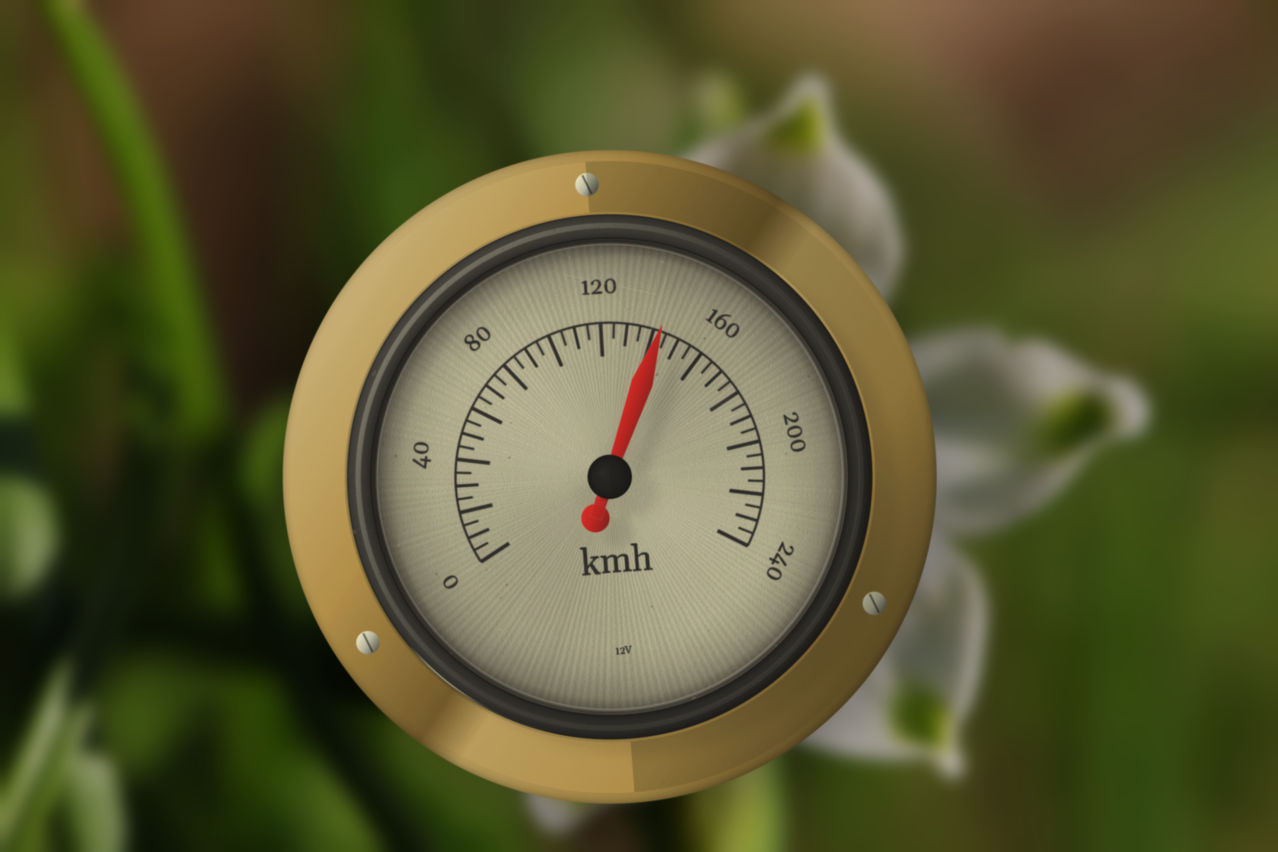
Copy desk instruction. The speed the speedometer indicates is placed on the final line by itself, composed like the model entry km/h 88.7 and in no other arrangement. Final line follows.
km/h 142.5
